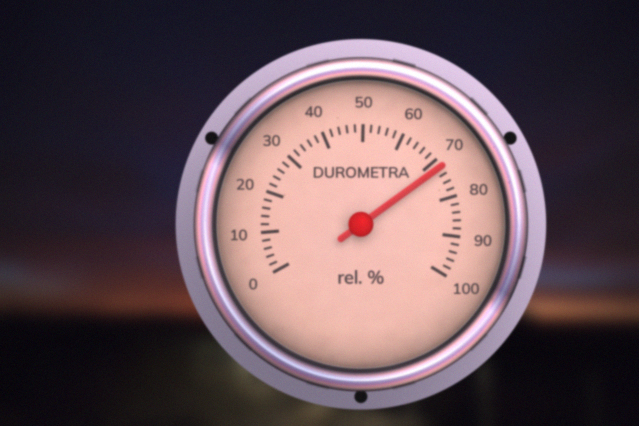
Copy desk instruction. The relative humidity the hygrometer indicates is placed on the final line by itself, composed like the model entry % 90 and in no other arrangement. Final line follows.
% 72
